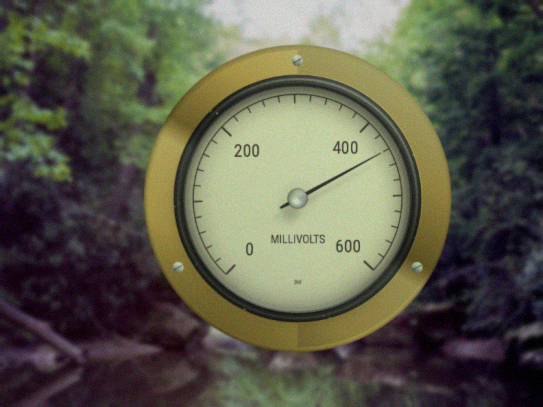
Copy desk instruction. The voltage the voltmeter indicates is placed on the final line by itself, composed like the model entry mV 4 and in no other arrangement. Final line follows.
mV 440
